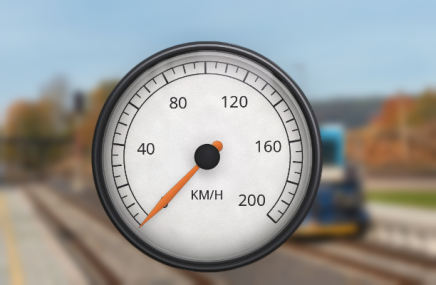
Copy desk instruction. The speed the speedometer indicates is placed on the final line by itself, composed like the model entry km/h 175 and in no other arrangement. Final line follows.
km/h 0
